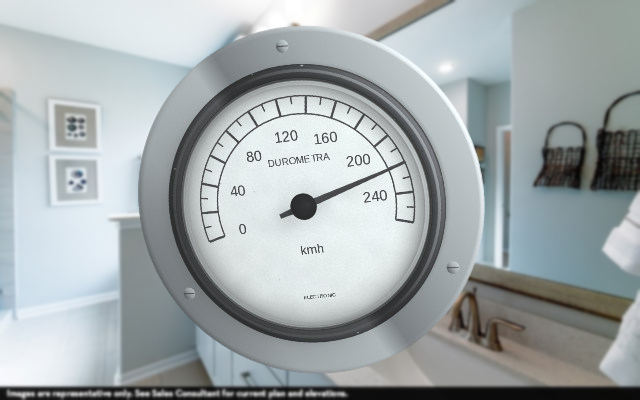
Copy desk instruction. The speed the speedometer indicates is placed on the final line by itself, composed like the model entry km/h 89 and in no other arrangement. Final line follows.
km/h 220
